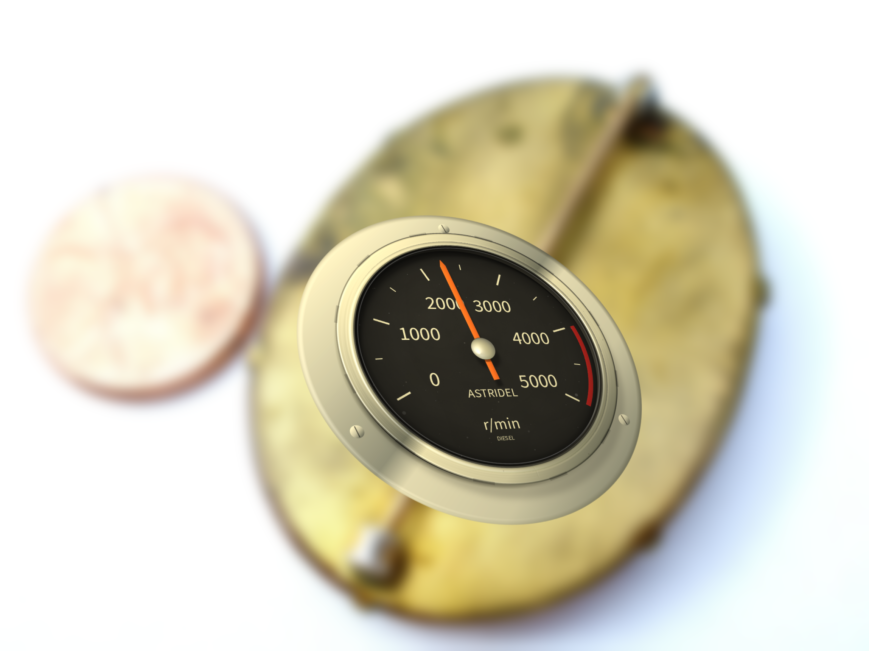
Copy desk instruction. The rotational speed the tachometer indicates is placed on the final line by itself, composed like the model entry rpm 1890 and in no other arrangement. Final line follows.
rpm 2250
